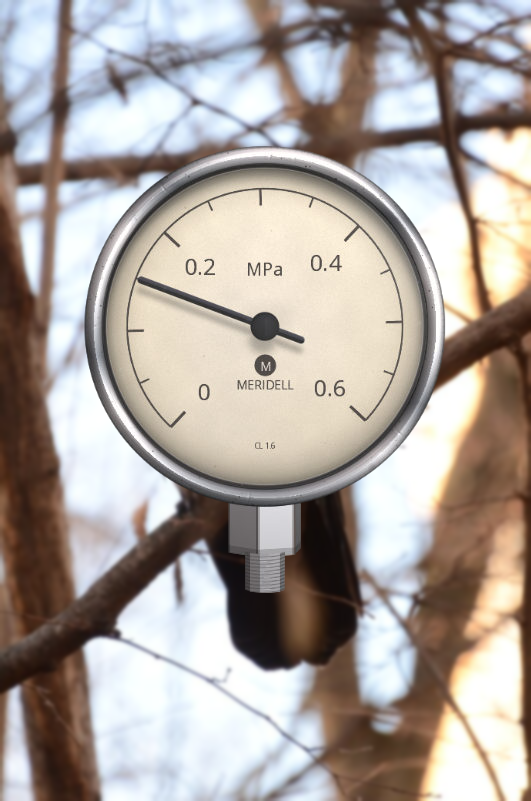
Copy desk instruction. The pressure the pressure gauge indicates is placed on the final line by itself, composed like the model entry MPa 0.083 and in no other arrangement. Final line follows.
MPa 0.15
